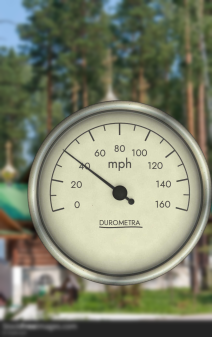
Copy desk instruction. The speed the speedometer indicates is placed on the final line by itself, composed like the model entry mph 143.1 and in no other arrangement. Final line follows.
mph 40
